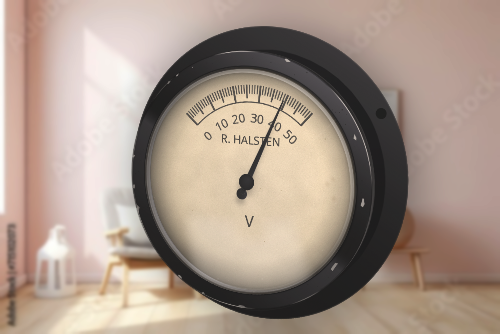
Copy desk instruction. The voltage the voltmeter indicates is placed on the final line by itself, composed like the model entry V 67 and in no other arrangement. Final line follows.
V 40
